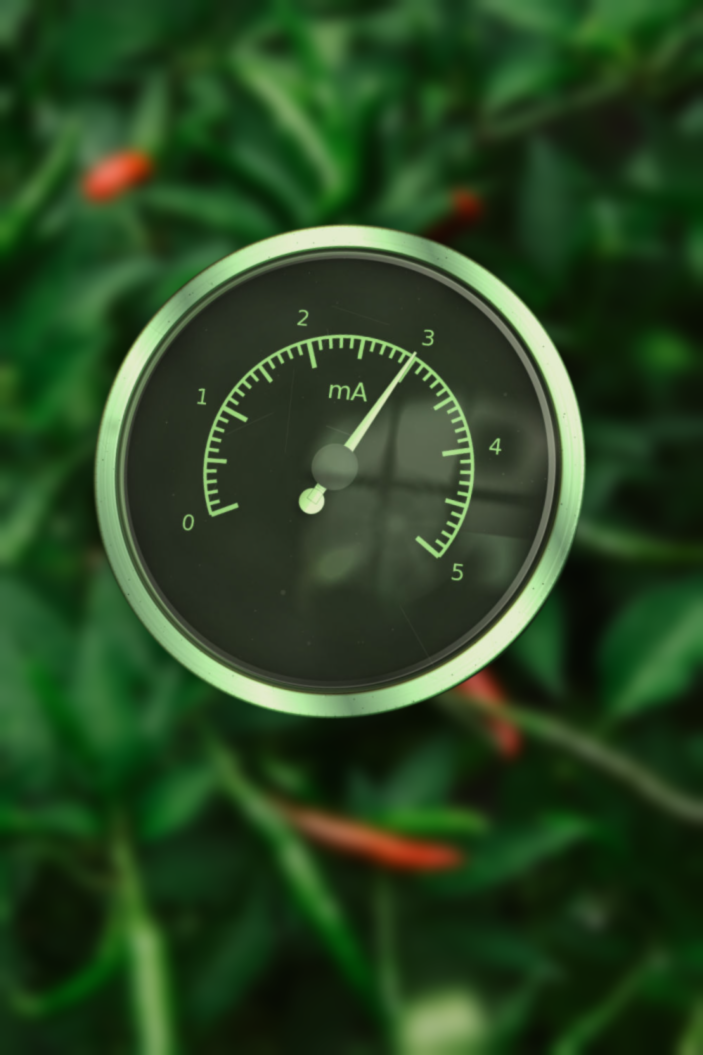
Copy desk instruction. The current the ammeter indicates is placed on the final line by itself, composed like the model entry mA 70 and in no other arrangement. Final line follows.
mA 3
